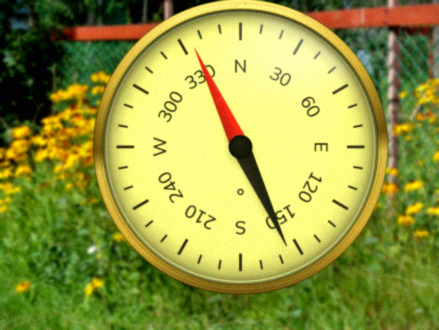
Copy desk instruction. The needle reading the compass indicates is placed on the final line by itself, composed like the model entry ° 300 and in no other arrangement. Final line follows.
° 335
